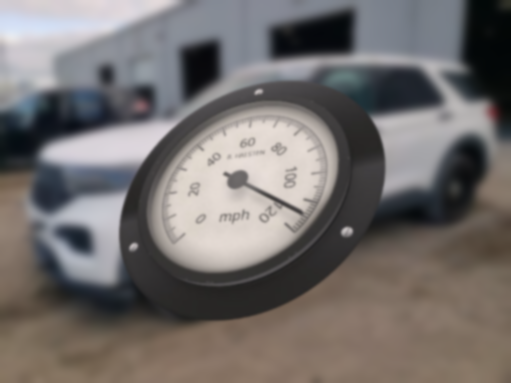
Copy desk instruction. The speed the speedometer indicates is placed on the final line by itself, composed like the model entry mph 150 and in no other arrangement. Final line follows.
mph 115
